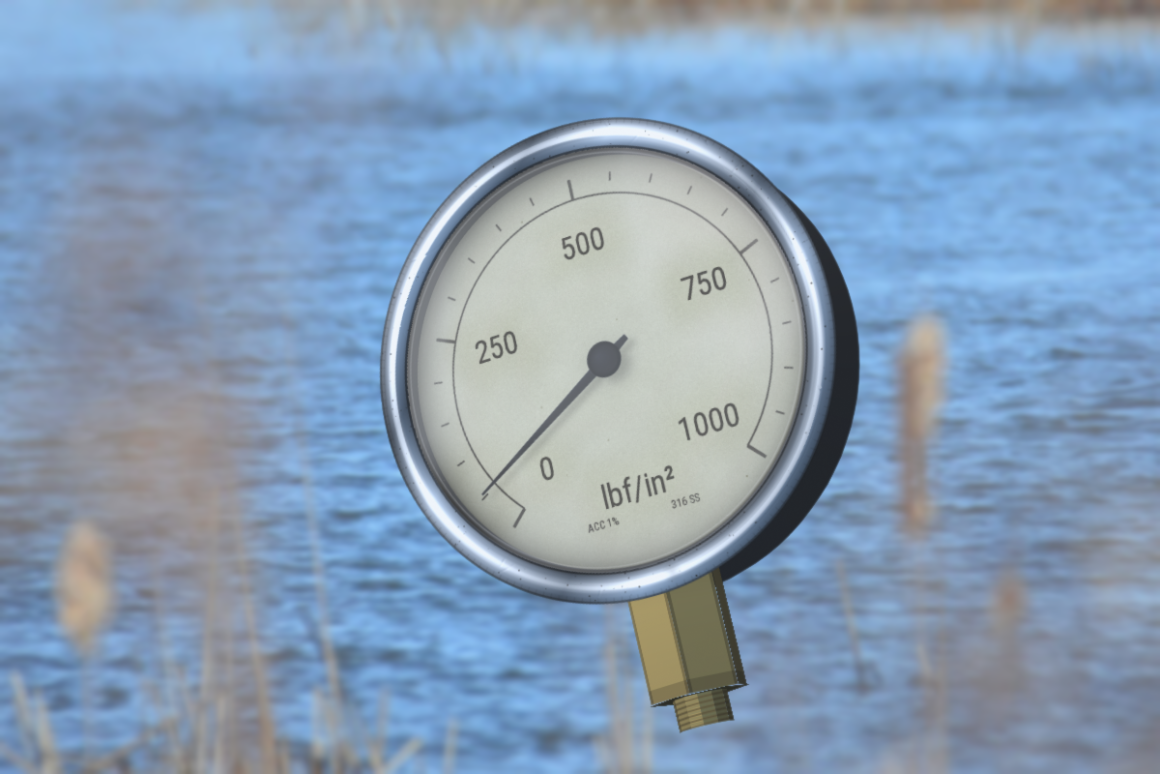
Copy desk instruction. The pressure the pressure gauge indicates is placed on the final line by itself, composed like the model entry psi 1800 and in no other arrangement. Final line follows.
psi 50
